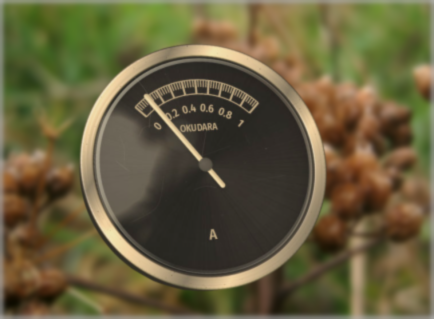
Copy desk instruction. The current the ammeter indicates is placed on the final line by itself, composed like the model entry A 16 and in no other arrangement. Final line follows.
A 0.1
